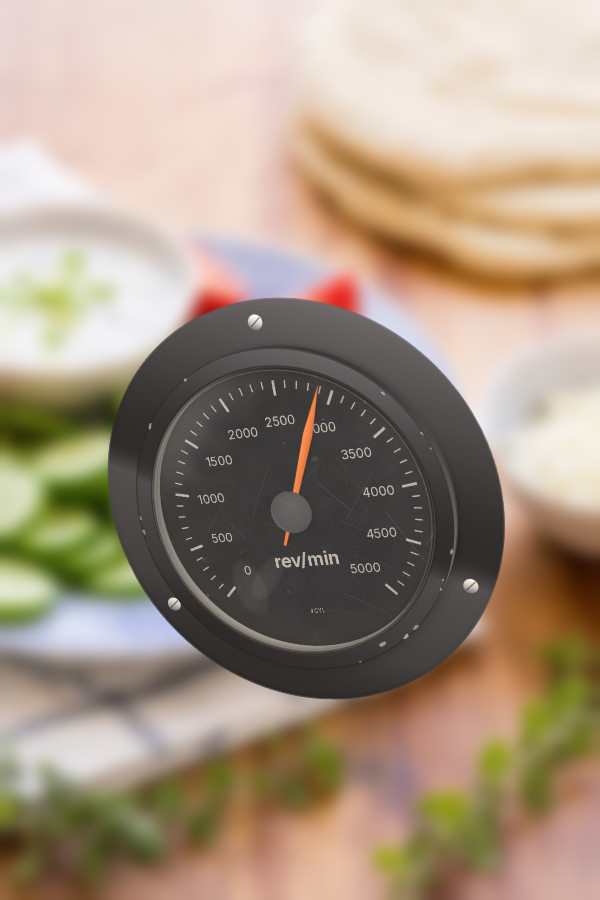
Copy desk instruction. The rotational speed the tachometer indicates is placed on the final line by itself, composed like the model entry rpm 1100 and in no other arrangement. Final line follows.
rpm 2900
